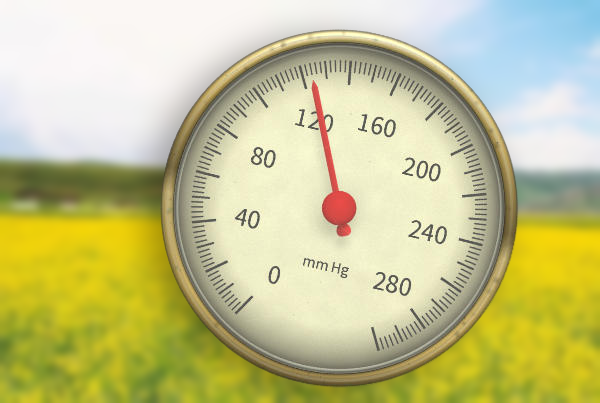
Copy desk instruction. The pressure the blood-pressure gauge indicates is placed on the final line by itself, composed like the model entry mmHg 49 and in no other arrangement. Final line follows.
mmHg 124
